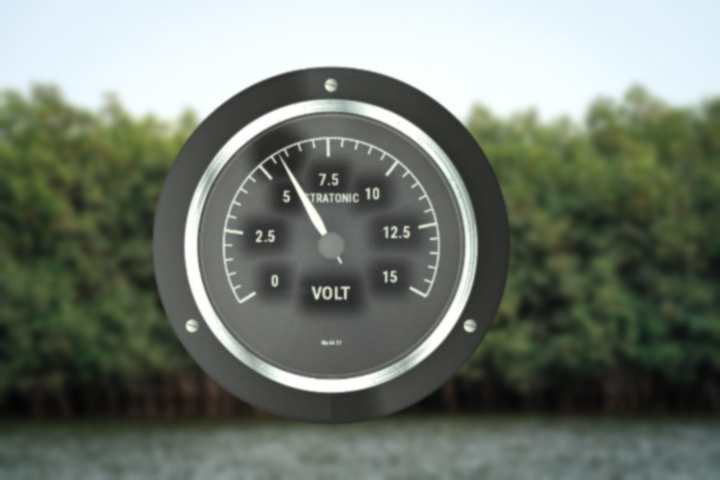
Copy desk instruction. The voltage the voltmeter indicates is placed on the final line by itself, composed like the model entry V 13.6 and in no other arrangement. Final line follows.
V 5.75
